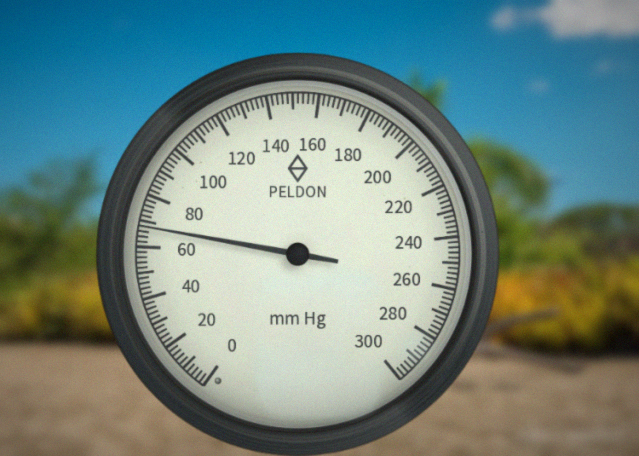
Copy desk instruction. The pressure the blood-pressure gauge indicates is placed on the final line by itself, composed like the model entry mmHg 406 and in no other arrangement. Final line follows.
mmHg 68
